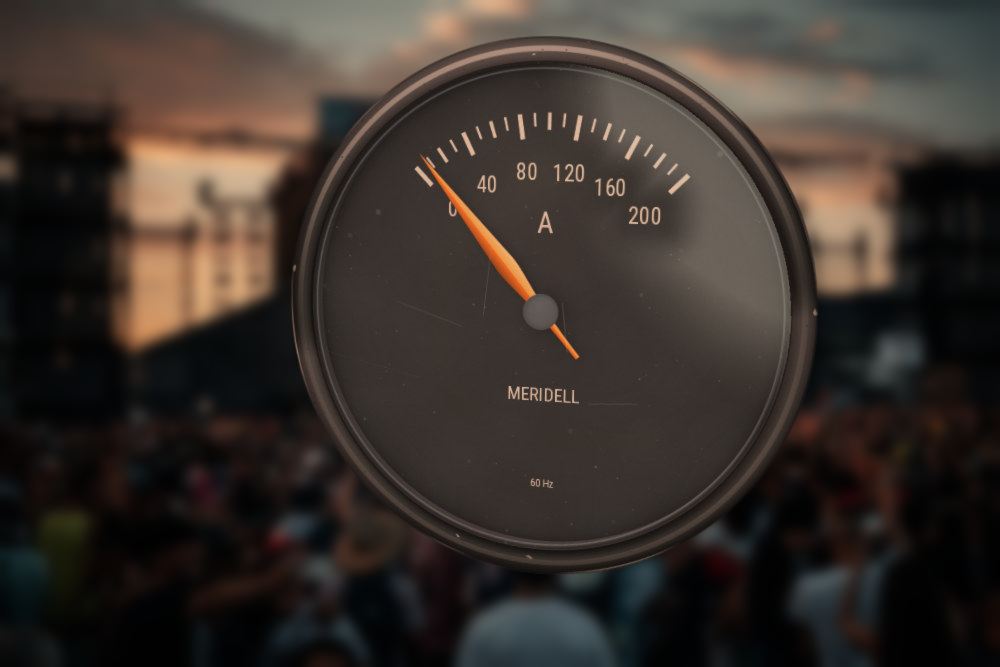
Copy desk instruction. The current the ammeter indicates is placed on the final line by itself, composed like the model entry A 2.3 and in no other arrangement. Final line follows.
A 10
